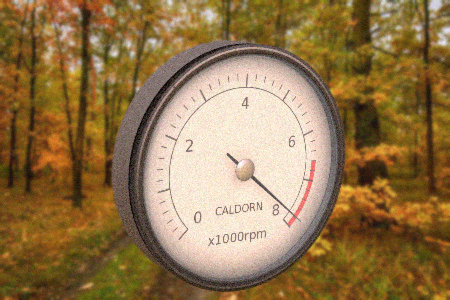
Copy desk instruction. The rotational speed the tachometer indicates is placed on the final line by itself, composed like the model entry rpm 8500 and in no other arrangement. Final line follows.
rpm 7800
